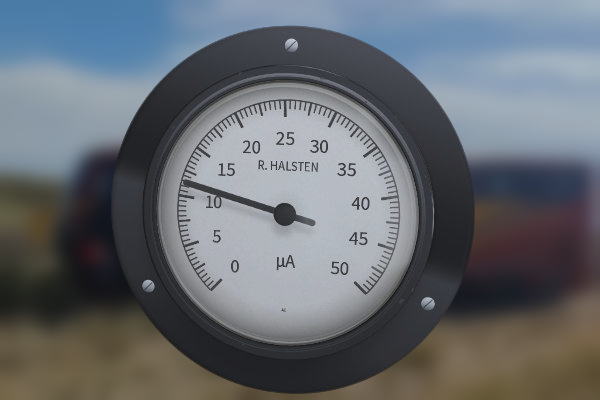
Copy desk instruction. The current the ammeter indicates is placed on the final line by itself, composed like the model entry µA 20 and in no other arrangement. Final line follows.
µA 11.5
